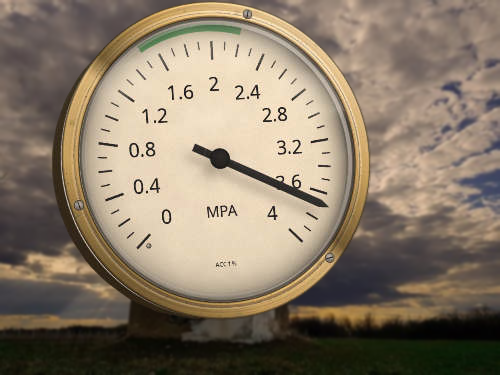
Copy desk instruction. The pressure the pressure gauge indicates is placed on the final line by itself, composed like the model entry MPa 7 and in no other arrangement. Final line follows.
MPa 3.7
